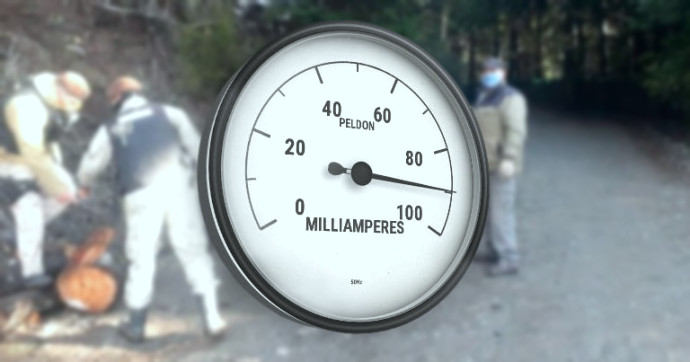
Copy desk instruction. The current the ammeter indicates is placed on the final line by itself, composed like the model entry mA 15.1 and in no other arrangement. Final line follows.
mA 90
